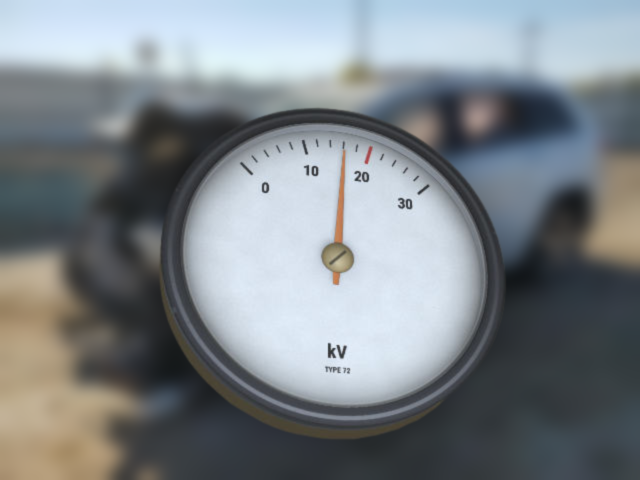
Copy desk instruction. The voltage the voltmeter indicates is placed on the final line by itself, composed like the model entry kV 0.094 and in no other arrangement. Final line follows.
kV 16
